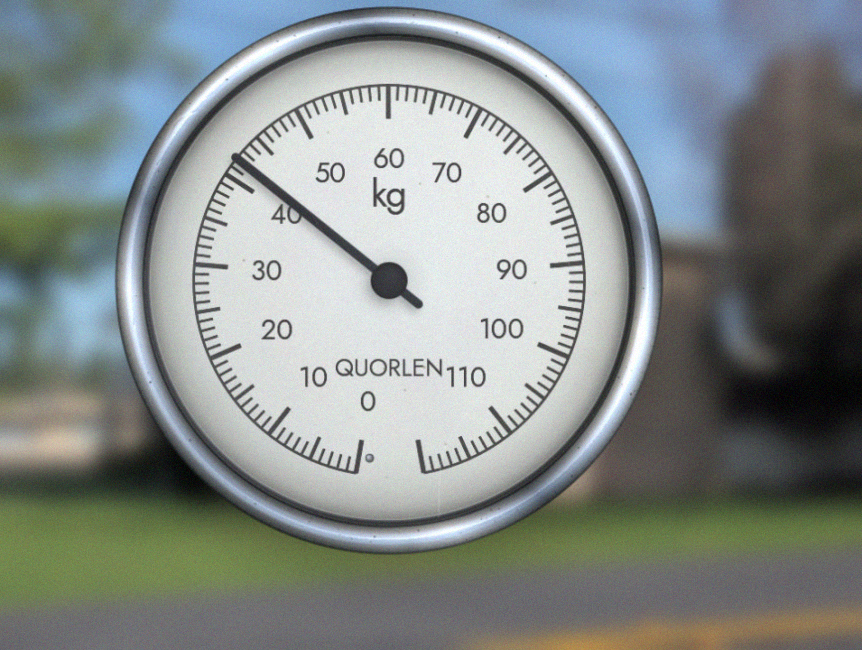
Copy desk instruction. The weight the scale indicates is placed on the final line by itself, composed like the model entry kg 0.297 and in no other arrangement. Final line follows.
kg 42
